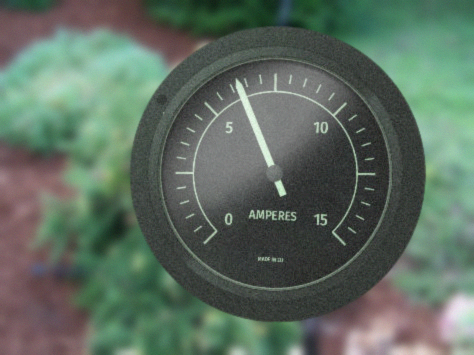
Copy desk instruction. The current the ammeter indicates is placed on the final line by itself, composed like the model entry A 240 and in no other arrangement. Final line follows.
A 6.25
